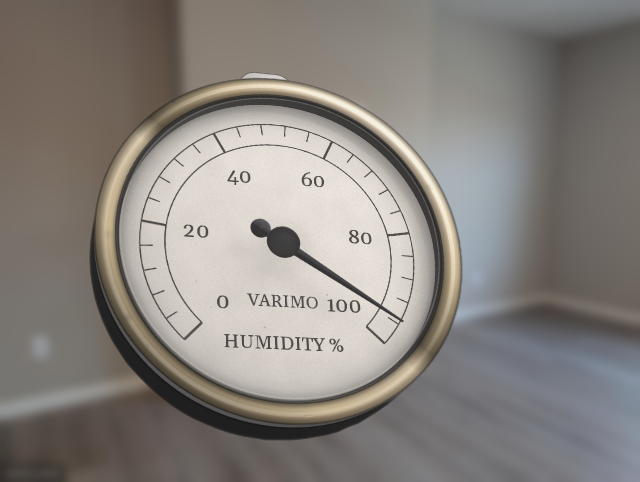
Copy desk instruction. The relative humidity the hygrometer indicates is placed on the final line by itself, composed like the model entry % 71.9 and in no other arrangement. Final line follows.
% 96
